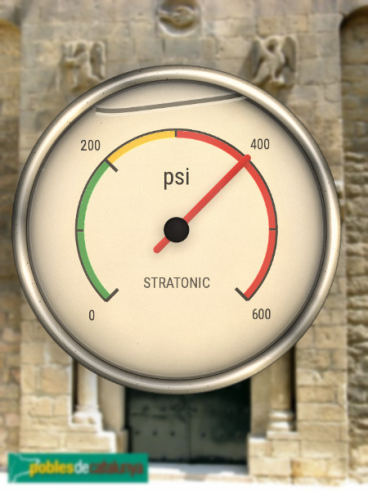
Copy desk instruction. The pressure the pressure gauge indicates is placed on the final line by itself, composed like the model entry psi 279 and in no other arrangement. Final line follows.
psi 400
